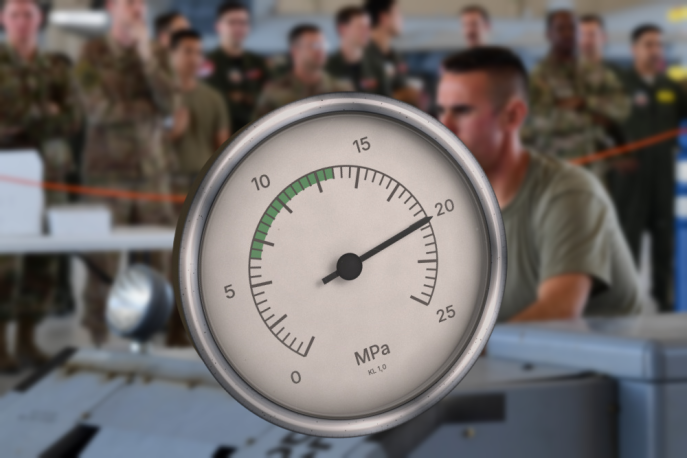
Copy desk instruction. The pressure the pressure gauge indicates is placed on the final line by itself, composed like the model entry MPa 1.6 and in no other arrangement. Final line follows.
MPa 20
